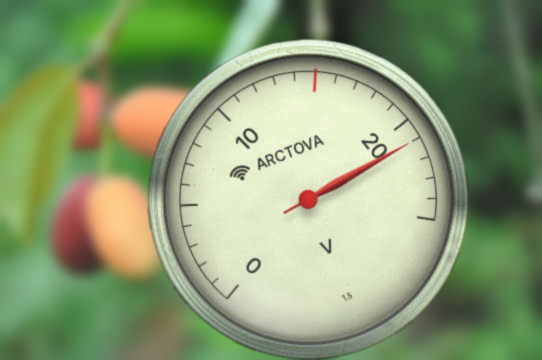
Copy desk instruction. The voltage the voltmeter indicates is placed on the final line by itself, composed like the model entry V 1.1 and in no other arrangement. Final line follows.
V 21
